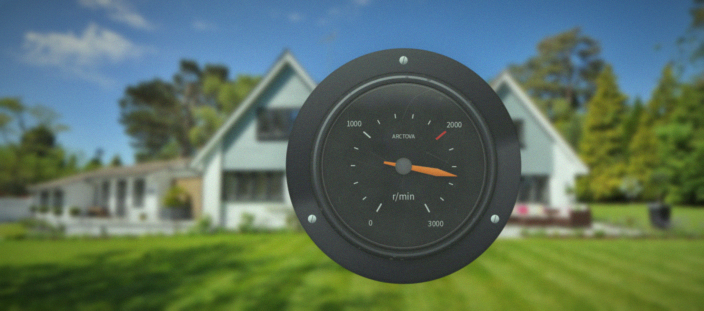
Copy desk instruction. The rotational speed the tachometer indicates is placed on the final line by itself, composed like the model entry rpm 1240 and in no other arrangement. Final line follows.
rpm 2500
